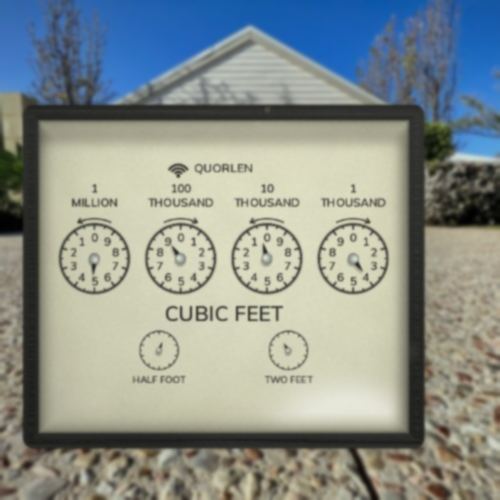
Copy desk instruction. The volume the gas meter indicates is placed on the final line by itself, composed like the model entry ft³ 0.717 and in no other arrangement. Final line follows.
ft³ 490400
